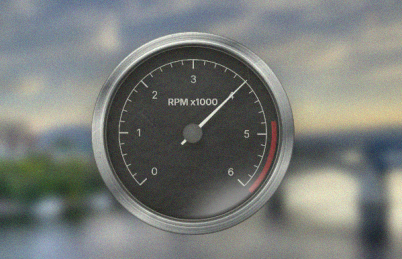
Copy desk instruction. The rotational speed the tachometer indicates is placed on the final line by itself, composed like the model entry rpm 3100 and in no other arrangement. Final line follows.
rpm 4000
